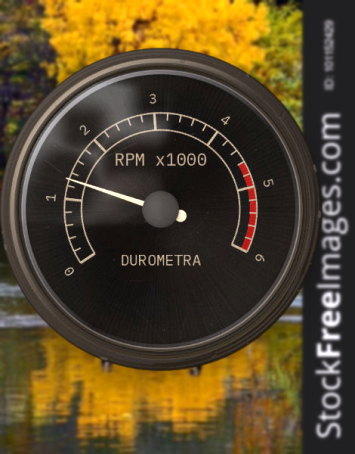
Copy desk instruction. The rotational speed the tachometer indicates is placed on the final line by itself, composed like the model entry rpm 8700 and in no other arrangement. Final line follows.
rpm 1300
